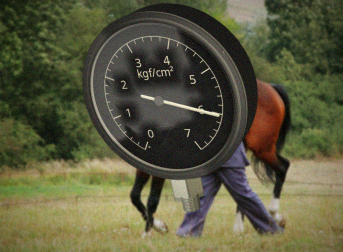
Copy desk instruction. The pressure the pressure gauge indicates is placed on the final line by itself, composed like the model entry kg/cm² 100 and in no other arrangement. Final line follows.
kg/cm² 6
